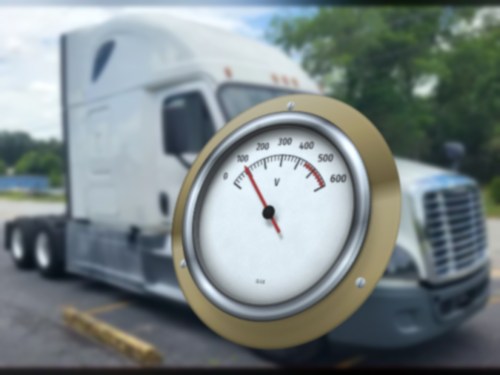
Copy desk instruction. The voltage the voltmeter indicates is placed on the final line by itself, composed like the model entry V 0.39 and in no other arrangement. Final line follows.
V 100
